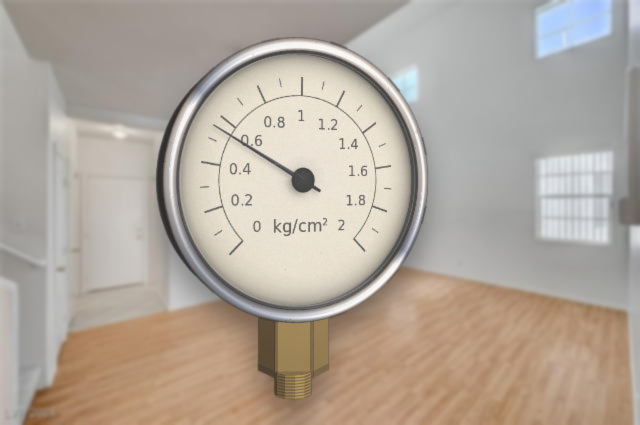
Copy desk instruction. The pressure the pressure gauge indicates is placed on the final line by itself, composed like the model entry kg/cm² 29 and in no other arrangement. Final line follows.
kg/cm² 0.55
